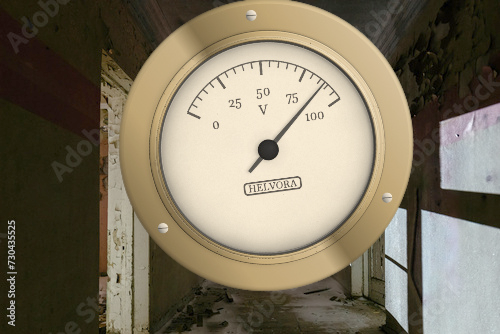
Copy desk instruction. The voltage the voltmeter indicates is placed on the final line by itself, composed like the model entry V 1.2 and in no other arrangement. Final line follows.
V 87.5
